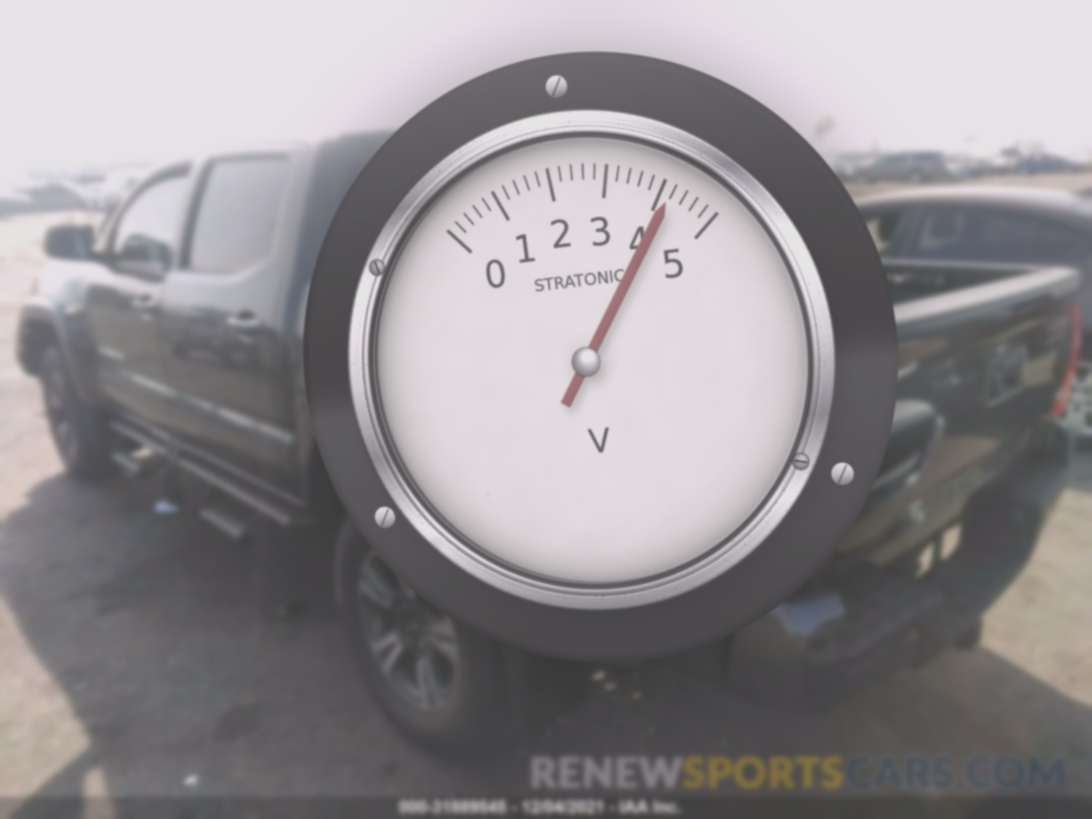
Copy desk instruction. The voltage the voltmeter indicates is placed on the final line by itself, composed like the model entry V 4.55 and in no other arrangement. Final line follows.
V 4.2
